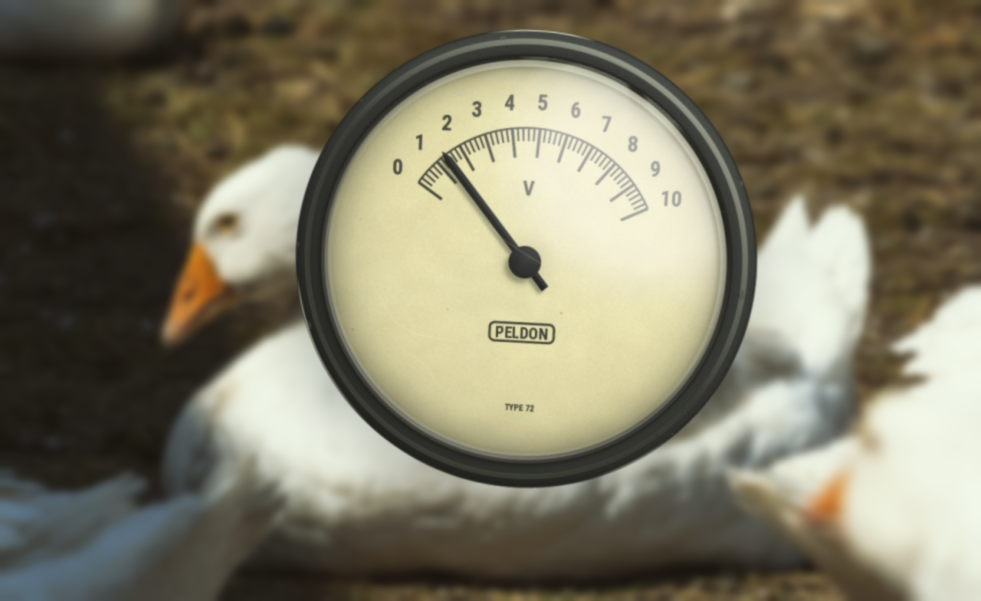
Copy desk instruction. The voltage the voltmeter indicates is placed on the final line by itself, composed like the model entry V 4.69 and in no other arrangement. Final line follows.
V 1.4
